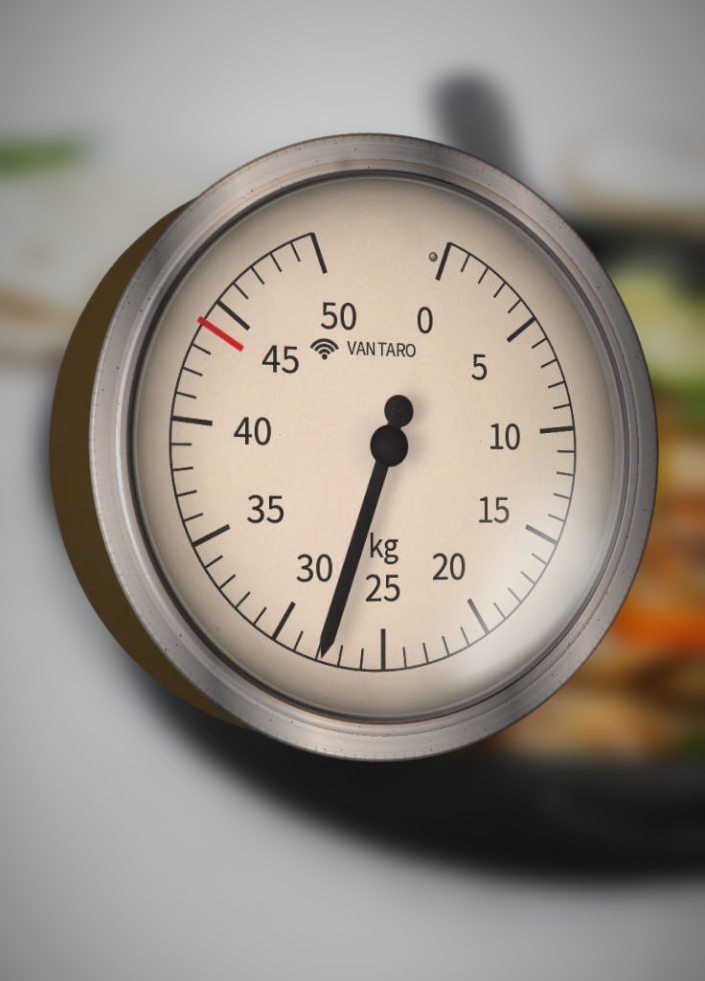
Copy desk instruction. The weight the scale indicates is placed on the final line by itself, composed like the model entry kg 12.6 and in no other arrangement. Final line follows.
kg 28
